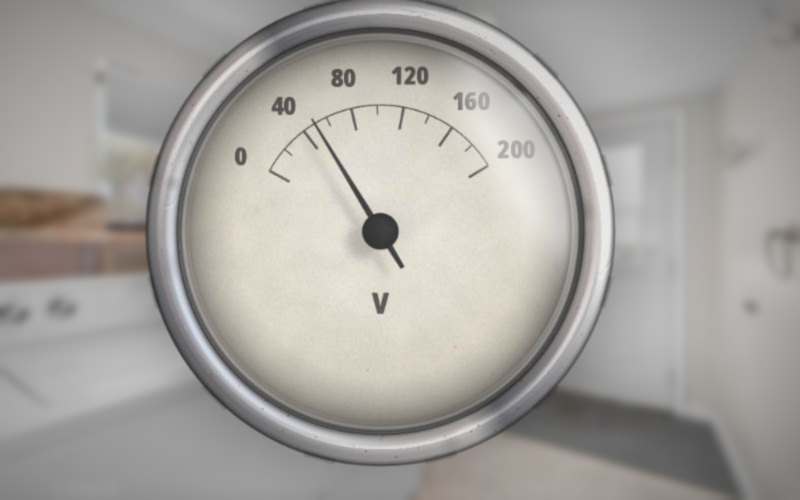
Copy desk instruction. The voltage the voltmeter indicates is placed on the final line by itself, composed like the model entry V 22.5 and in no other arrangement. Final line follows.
V 50
